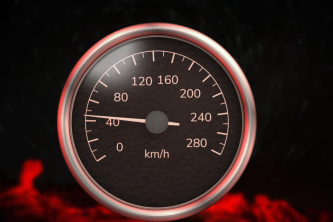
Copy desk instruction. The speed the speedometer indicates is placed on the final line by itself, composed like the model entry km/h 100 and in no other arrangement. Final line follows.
km/h 45
